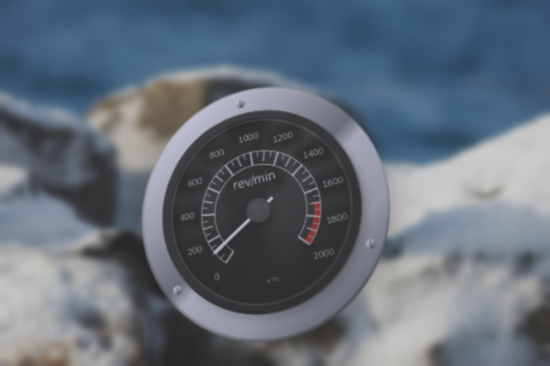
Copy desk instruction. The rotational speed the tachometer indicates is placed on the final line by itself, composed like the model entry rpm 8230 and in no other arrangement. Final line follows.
rpm 100
